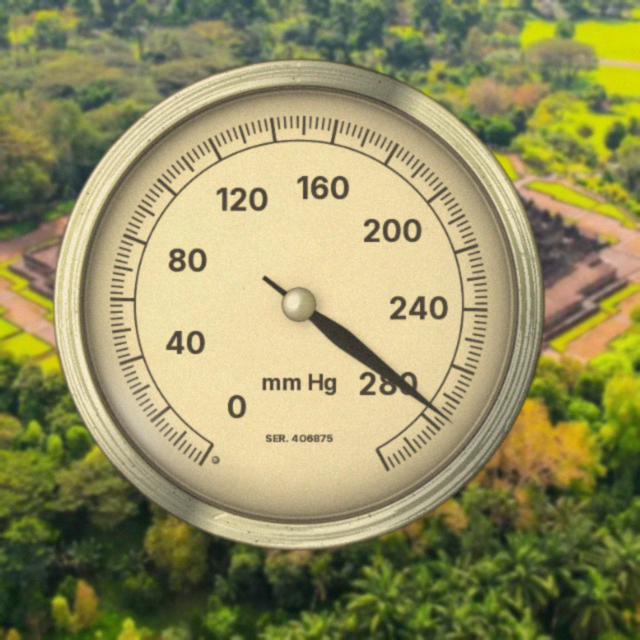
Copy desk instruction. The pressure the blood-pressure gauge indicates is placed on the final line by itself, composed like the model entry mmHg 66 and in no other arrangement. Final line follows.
mmHg 276
